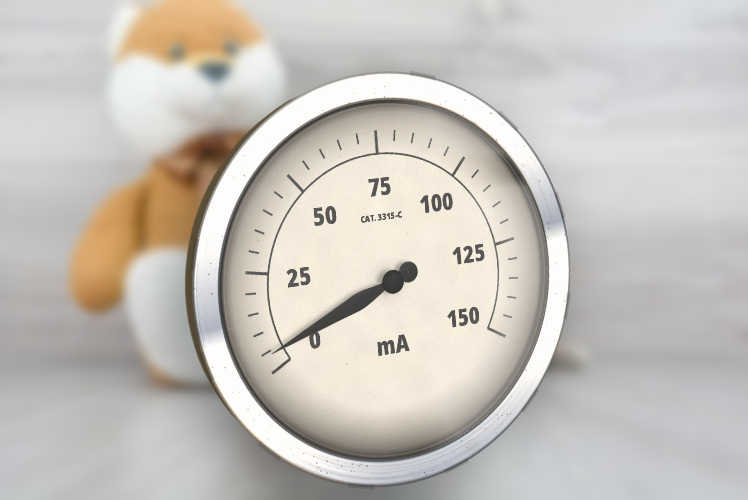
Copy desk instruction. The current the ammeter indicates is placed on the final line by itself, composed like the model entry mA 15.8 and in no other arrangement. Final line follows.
mA 5
